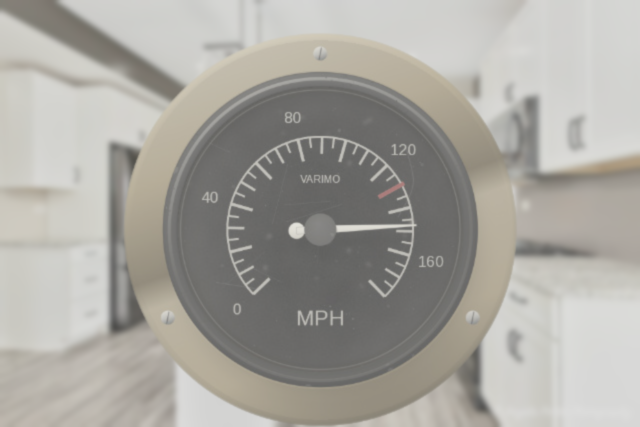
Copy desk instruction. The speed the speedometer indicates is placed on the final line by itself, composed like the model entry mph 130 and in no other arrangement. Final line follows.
mph 147.5
